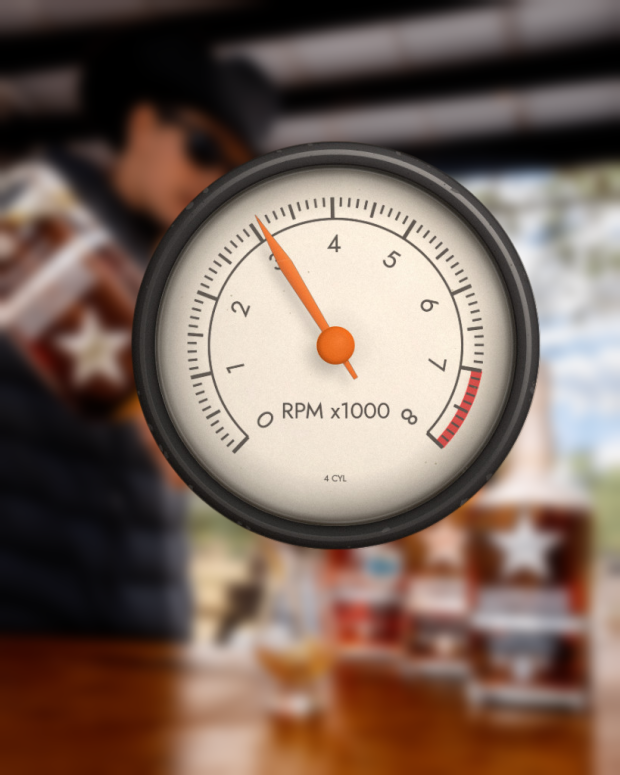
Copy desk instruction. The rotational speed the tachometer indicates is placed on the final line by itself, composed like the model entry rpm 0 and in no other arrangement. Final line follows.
rpm 3100
